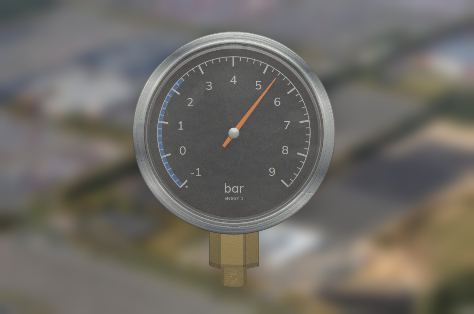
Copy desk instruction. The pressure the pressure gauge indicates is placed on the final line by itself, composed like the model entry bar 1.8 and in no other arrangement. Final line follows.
bar 5.4
